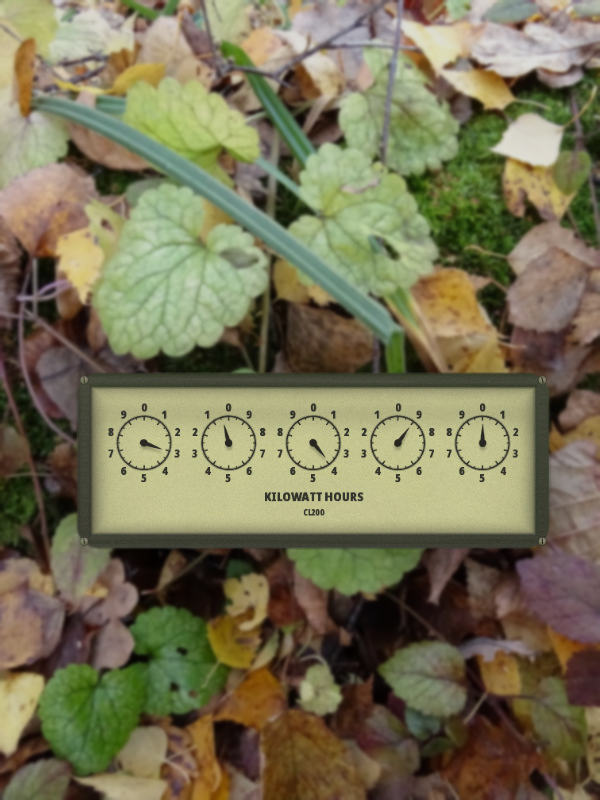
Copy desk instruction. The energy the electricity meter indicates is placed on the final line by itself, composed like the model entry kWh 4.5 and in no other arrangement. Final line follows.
kWh 30390
